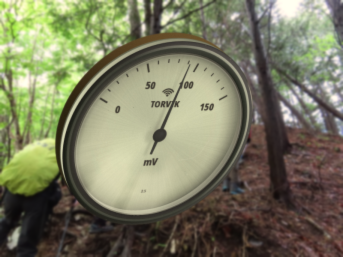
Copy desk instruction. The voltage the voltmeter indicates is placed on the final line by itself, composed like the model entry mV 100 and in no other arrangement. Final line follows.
mV 90
